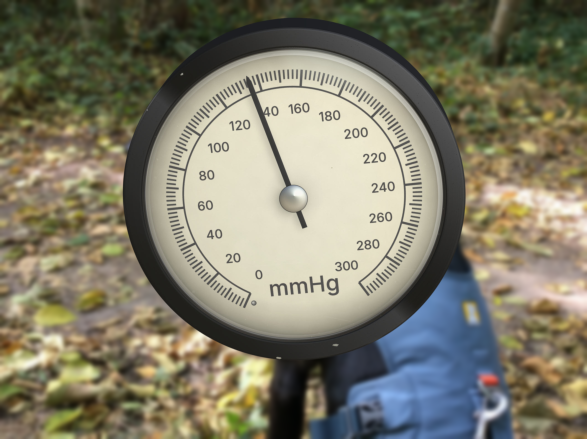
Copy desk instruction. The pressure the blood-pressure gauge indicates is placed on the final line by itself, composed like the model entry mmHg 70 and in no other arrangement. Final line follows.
mmHg 136
